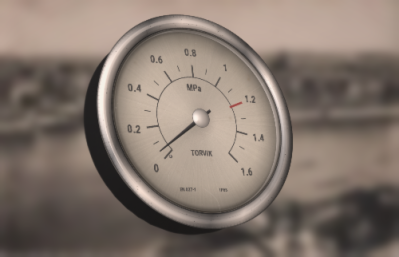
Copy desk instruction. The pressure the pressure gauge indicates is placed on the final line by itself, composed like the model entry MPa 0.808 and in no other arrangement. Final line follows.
MPa 0.05
